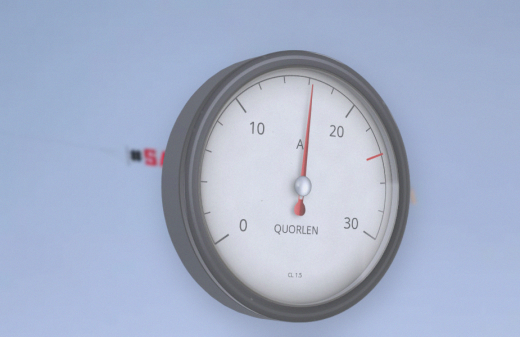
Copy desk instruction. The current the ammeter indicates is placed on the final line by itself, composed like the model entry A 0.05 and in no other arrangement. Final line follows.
A 16
